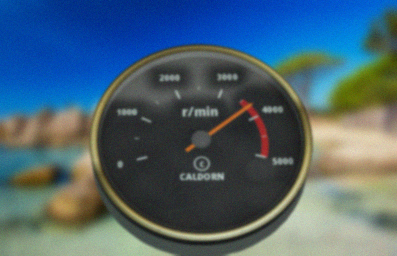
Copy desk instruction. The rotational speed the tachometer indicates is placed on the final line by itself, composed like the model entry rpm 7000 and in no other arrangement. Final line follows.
rpm 3750
